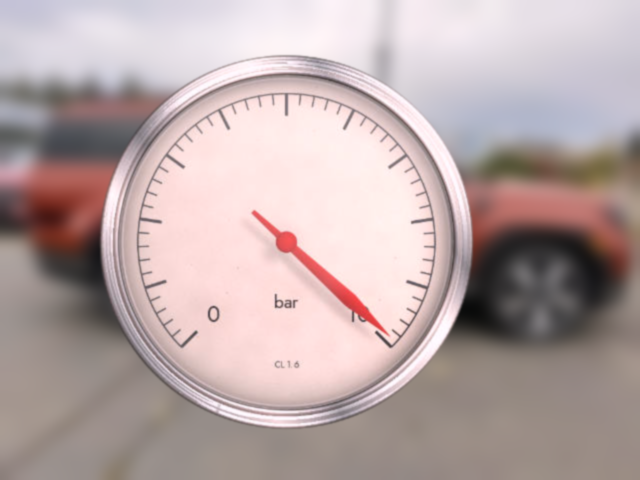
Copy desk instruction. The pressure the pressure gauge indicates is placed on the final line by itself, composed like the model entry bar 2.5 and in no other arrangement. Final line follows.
bar 9.9
